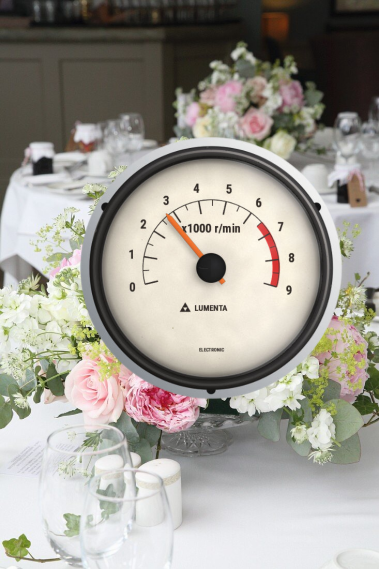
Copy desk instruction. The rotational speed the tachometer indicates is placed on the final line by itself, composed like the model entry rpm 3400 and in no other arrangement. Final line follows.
rpm 2750
